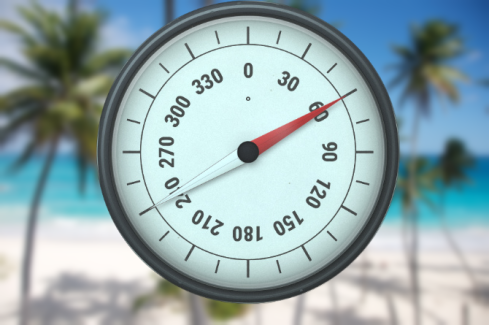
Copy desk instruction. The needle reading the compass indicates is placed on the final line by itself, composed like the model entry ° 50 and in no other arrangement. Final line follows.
° 60
